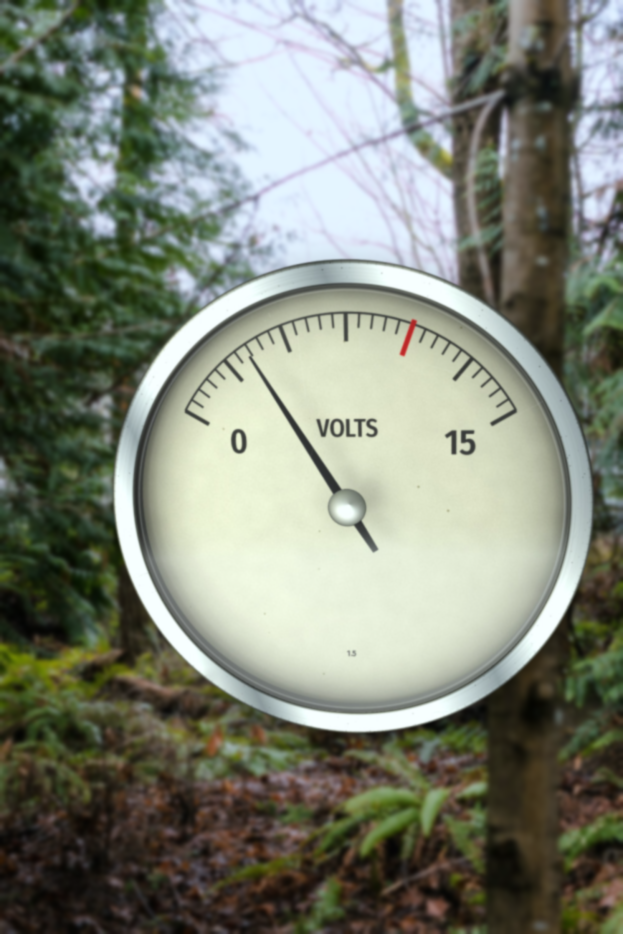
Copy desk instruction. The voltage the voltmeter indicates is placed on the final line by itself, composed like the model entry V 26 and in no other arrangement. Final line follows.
V 3.5
